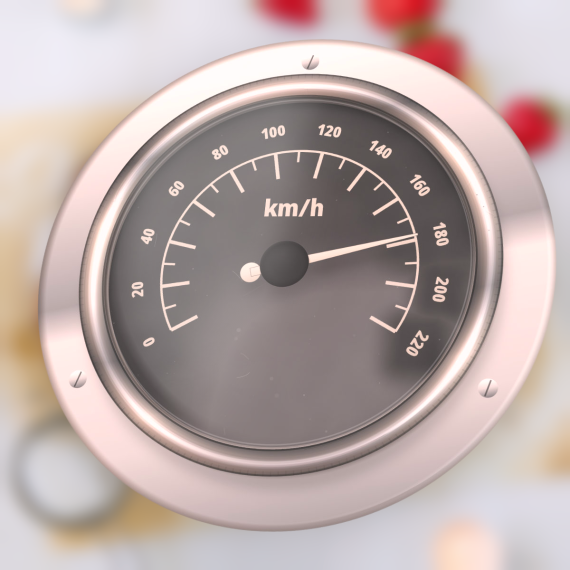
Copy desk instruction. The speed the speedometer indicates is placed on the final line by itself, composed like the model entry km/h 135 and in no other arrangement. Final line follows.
km/h 180
